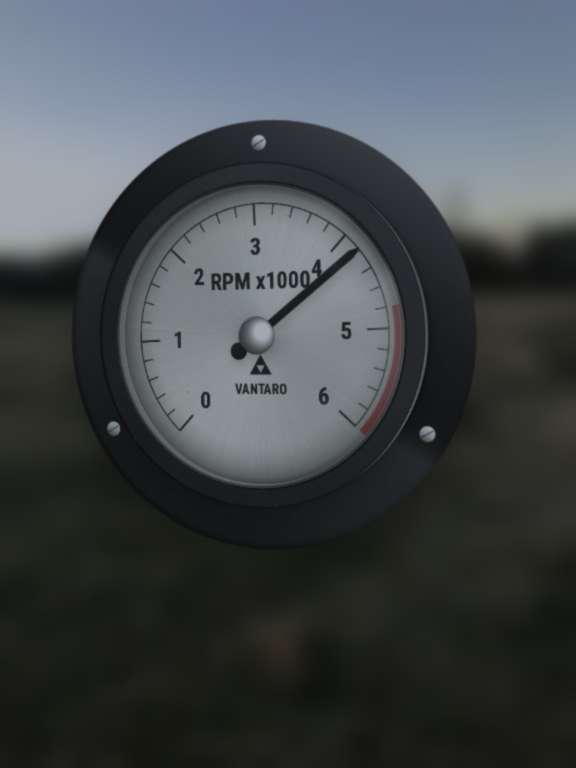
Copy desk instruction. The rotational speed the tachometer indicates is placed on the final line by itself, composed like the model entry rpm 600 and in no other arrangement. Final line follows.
rpm 4200
